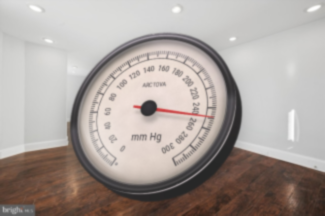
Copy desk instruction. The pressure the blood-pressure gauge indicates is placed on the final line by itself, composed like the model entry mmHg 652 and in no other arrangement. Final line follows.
mmHg 250
